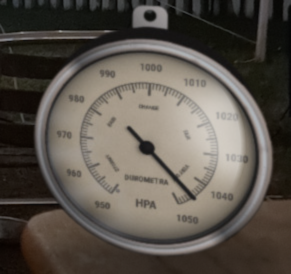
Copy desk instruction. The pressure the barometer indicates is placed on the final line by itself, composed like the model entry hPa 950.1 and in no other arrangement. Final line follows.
hPa 1045
